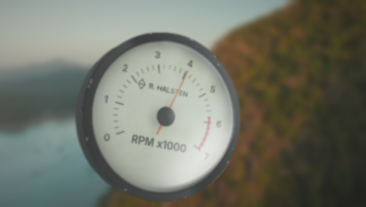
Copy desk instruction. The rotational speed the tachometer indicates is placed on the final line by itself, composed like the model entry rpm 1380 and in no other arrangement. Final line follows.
rpm 4000
